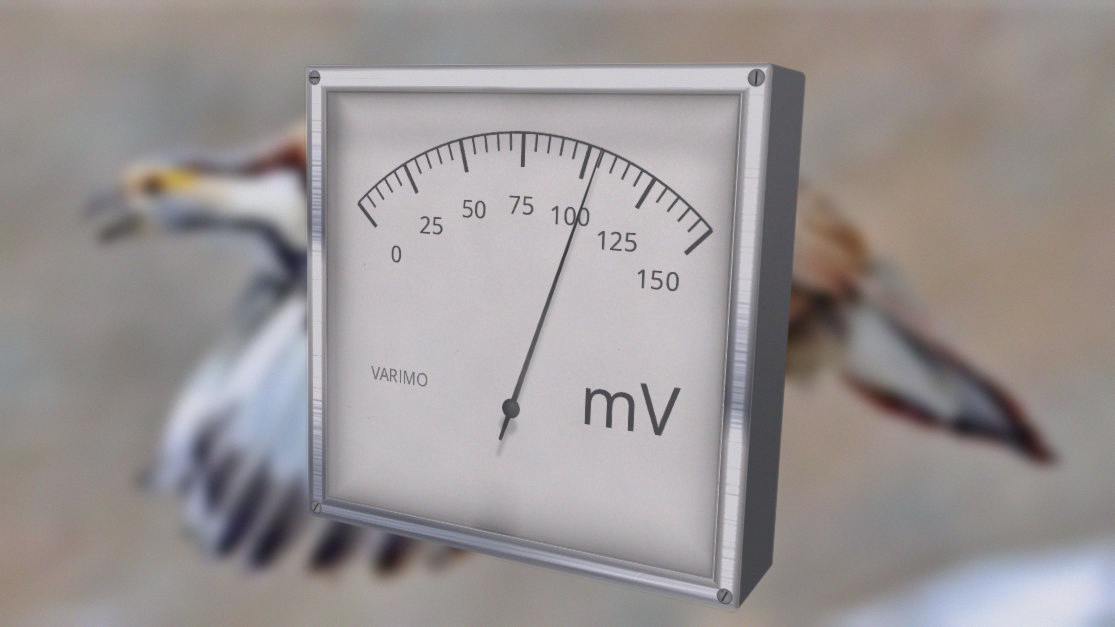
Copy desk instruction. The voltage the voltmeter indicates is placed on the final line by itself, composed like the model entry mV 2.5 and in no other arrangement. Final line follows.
mV 105
